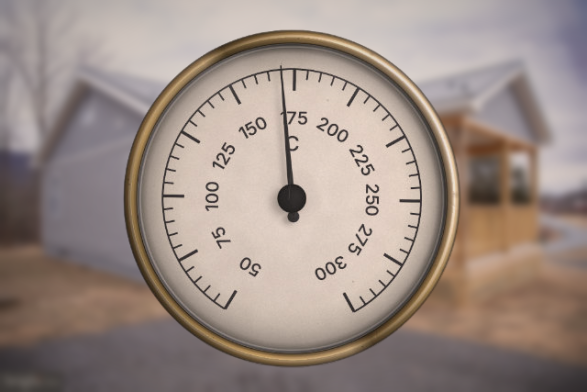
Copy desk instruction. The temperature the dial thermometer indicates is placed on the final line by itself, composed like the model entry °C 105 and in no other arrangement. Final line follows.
°C 170
